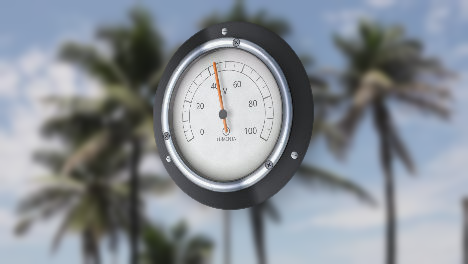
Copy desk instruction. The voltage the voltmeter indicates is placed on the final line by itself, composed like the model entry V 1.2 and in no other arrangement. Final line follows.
V 45
